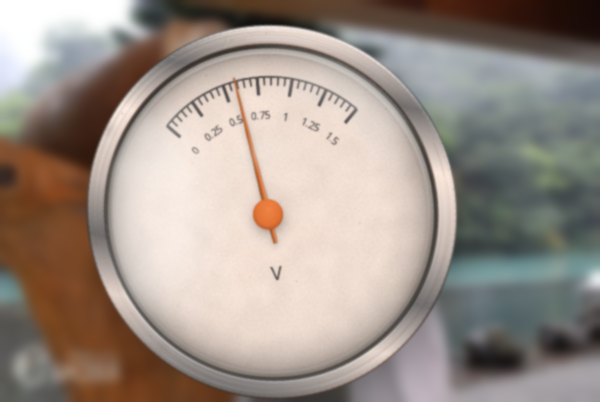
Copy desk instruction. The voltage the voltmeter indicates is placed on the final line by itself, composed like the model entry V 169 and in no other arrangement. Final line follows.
V 0.6
